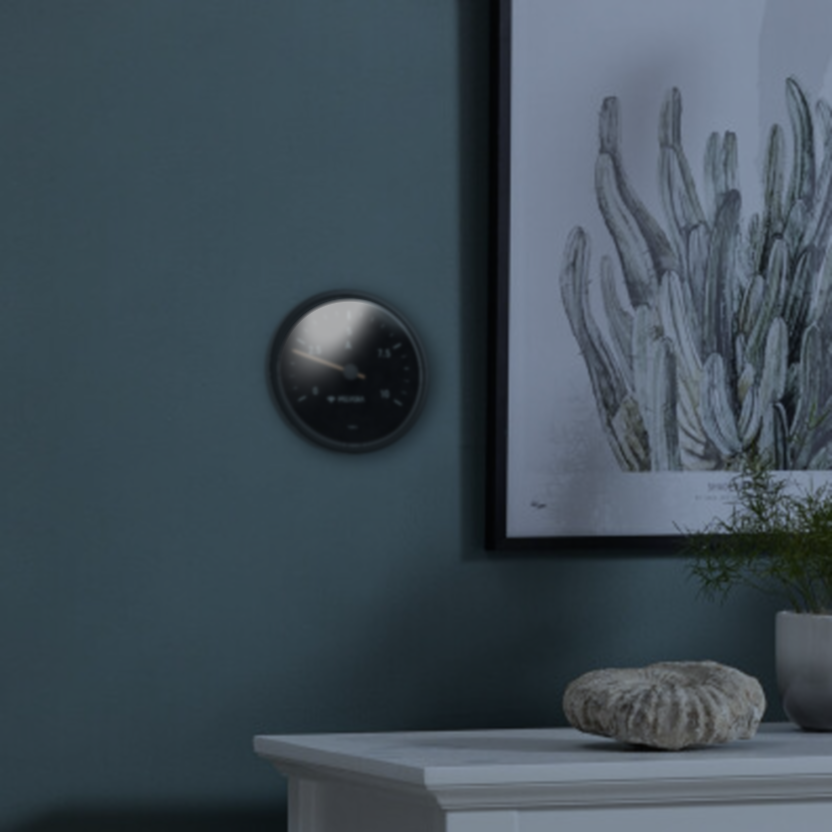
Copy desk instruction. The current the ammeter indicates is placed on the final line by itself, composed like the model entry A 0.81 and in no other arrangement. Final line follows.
A 2
